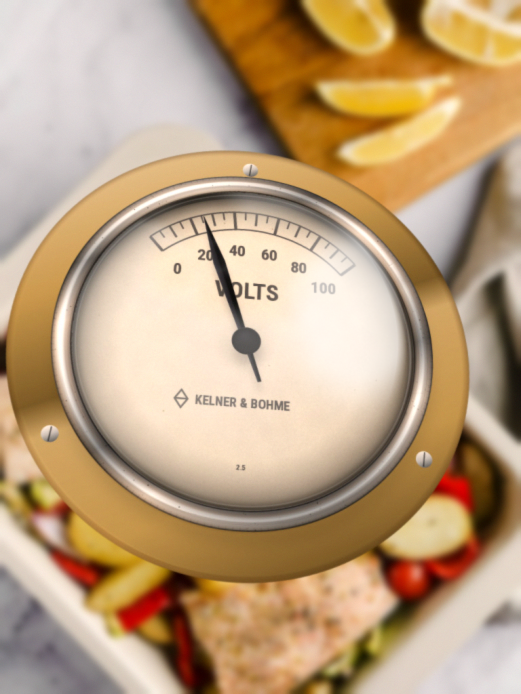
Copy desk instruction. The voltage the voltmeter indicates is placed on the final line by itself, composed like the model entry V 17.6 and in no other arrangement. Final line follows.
V 25
